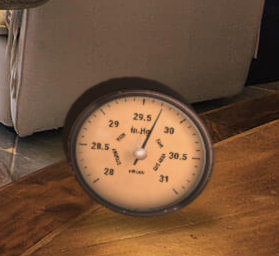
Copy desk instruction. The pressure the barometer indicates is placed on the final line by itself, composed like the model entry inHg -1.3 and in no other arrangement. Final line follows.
inHg 29.7
